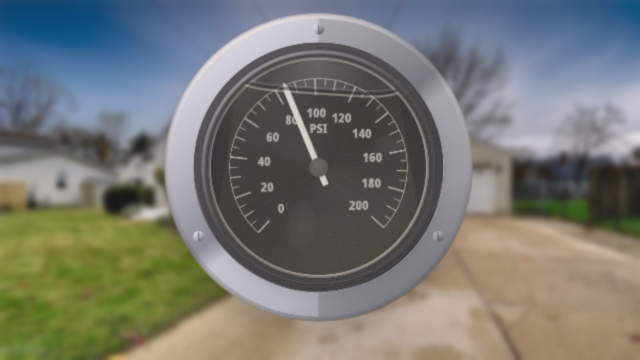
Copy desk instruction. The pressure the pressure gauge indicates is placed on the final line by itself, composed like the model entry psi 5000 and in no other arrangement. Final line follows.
psi 85
